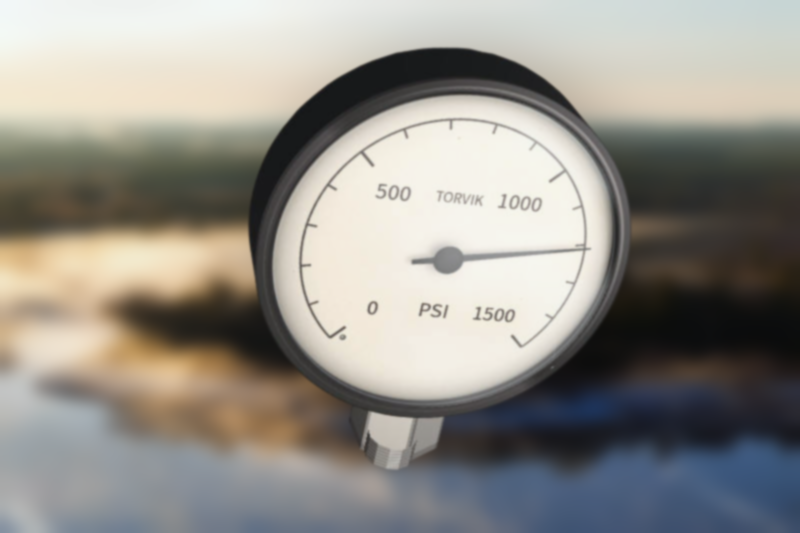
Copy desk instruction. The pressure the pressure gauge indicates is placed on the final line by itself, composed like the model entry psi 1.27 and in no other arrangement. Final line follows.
psi 1200
